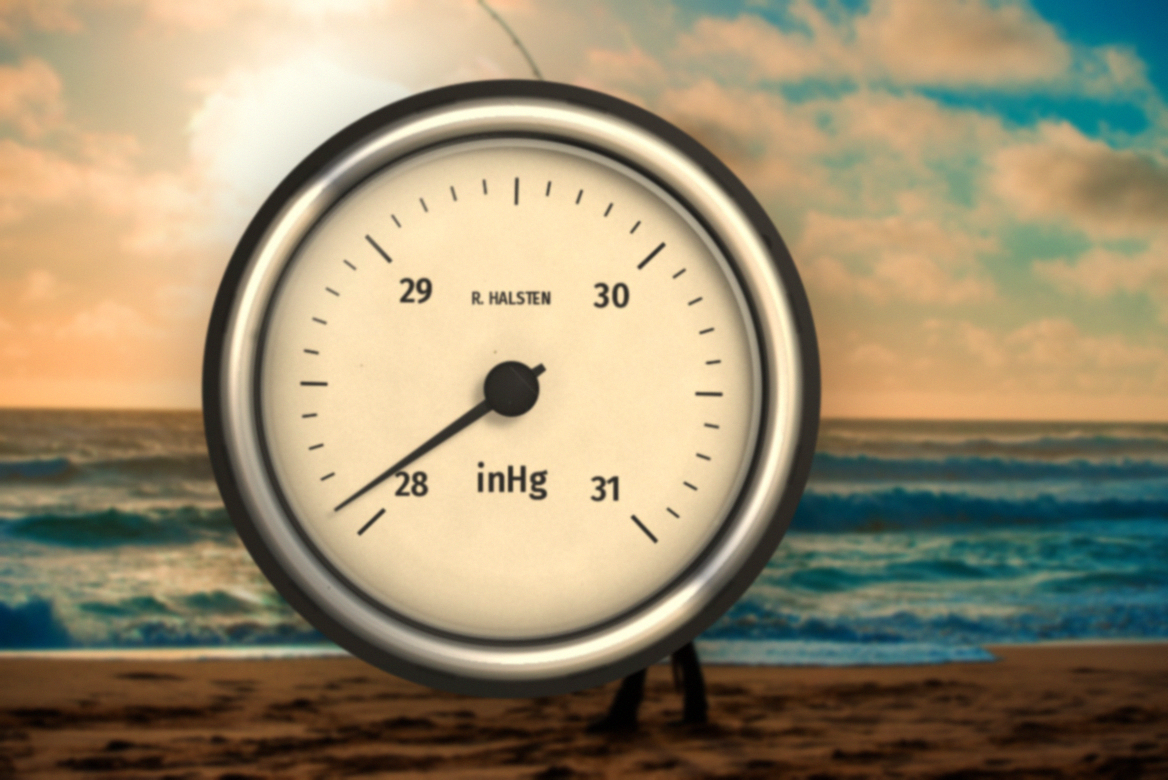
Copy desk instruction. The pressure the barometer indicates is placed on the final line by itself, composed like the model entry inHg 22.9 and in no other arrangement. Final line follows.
inHg 28.1
